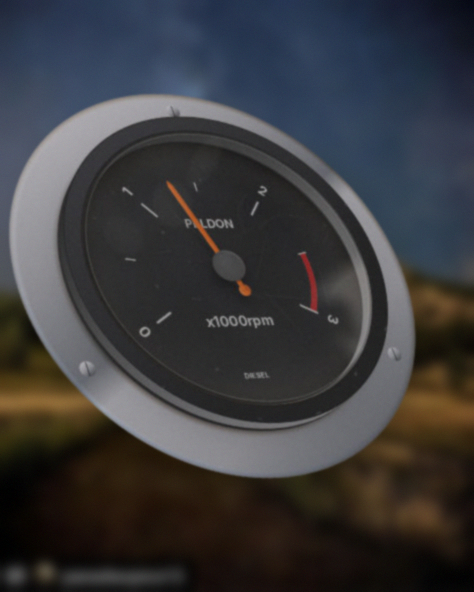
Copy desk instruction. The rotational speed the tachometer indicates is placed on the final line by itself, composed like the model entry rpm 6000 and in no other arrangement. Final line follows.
rpm 1250
